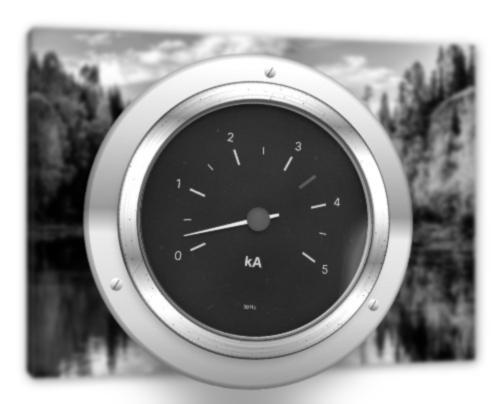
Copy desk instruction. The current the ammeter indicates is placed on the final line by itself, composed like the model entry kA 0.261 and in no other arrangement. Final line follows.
kA 0.25
